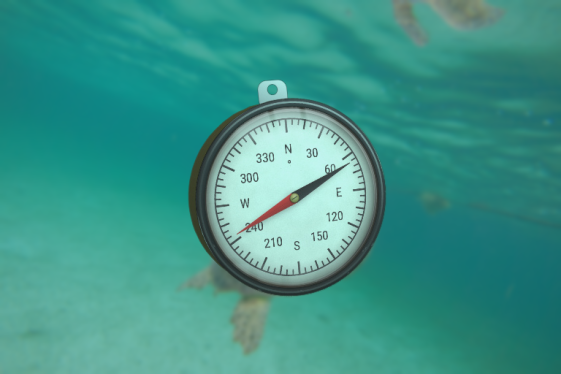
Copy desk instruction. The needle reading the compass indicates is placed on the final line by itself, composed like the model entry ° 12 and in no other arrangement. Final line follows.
° 245
